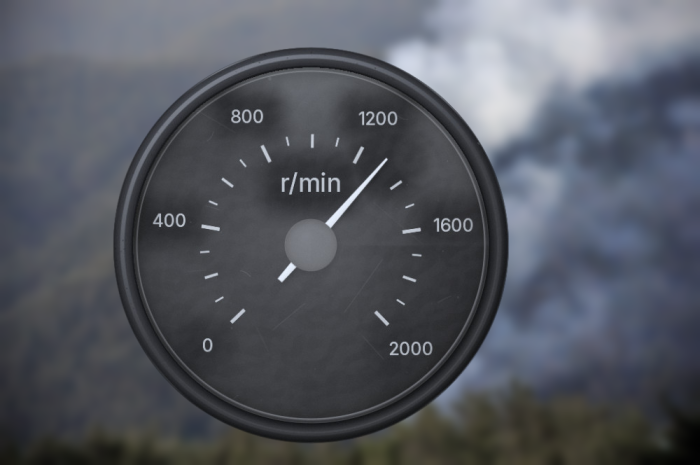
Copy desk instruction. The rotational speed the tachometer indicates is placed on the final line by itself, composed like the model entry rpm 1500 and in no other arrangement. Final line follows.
rpm 1300
